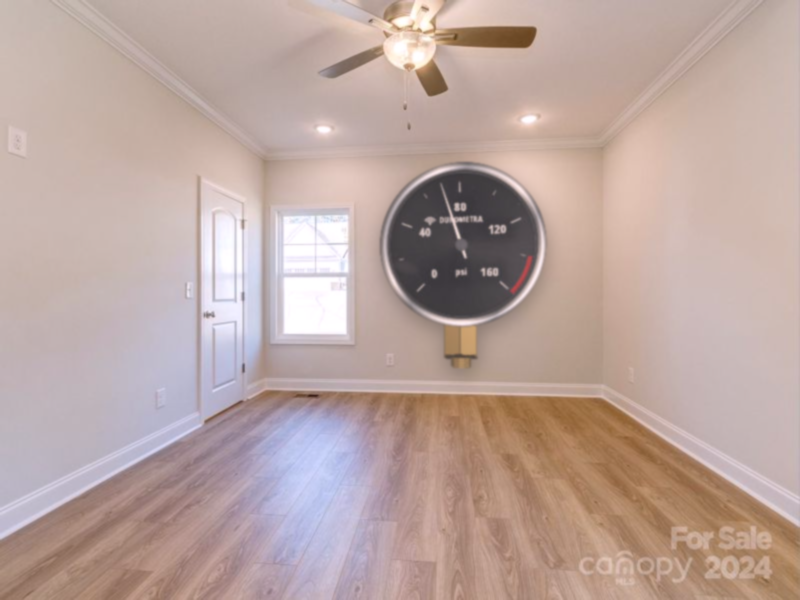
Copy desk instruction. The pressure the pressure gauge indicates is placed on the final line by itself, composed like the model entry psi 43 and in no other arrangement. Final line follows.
psi 70
